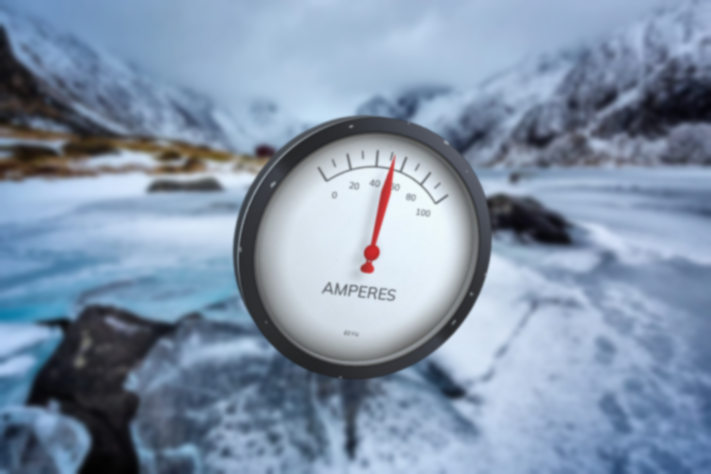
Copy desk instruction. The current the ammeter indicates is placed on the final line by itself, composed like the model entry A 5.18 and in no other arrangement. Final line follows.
A 50
